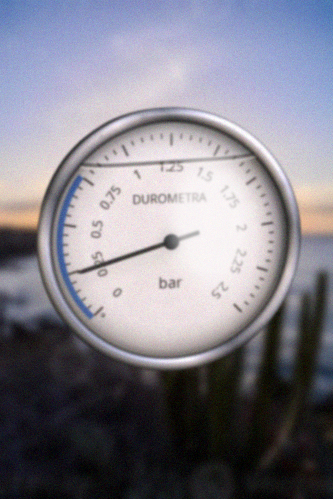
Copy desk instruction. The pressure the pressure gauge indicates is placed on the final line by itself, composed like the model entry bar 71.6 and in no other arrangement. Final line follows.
bar 0.25
